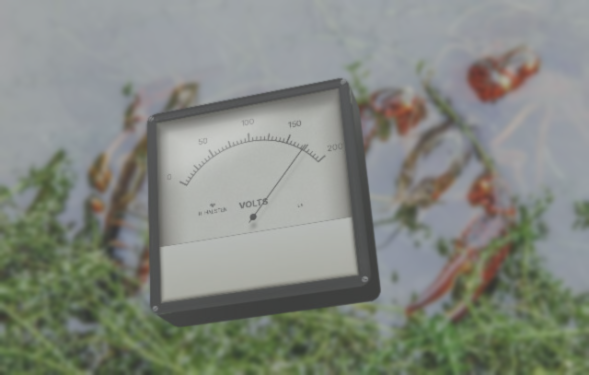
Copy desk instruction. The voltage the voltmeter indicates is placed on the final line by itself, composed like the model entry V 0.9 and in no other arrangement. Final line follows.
V 175
